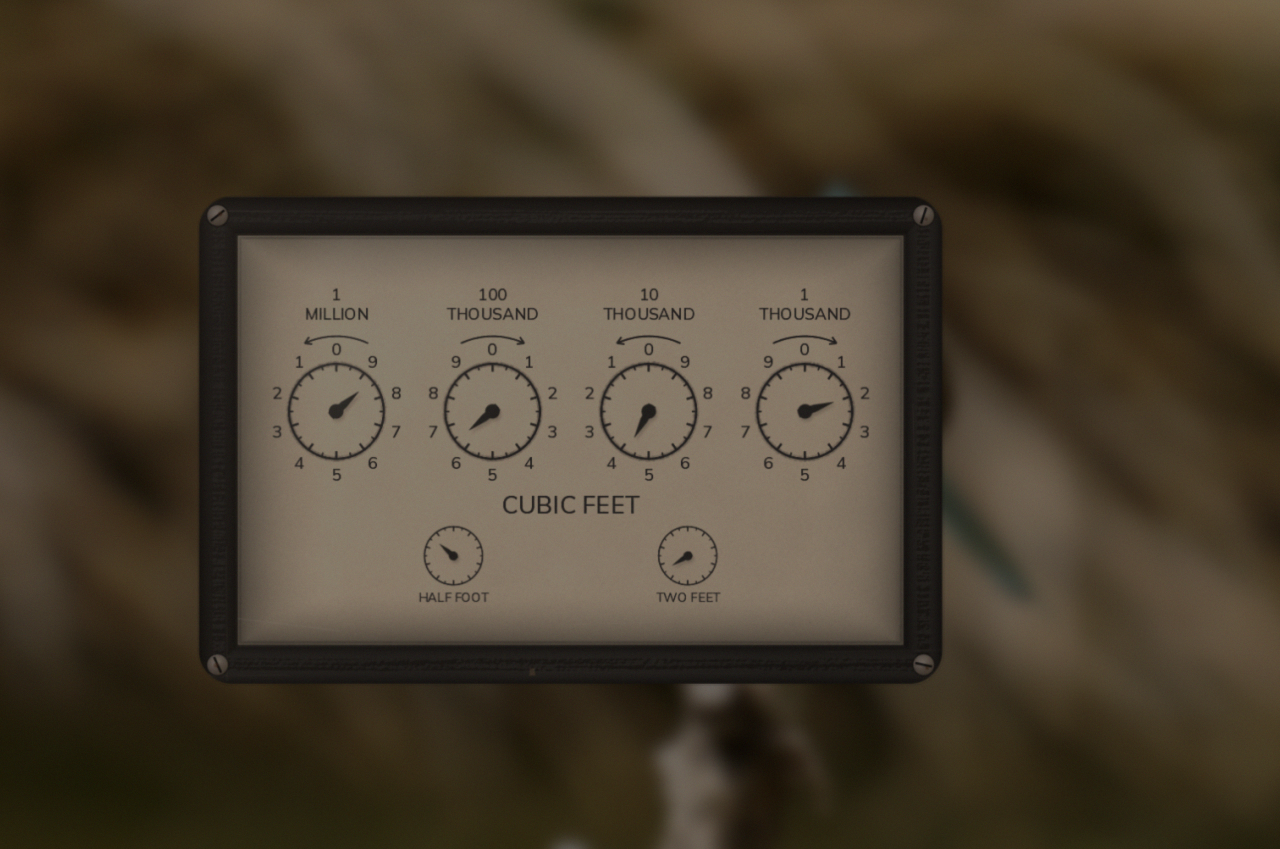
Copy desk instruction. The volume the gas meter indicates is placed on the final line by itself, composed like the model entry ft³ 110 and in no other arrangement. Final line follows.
ft³ 864200
